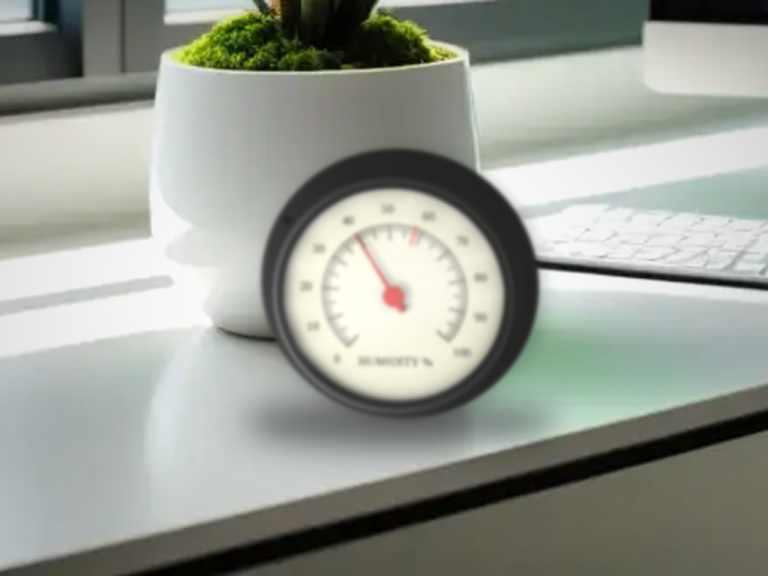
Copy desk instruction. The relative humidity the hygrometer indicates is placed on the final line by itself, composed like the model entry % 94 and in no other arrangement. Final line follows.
% 40
